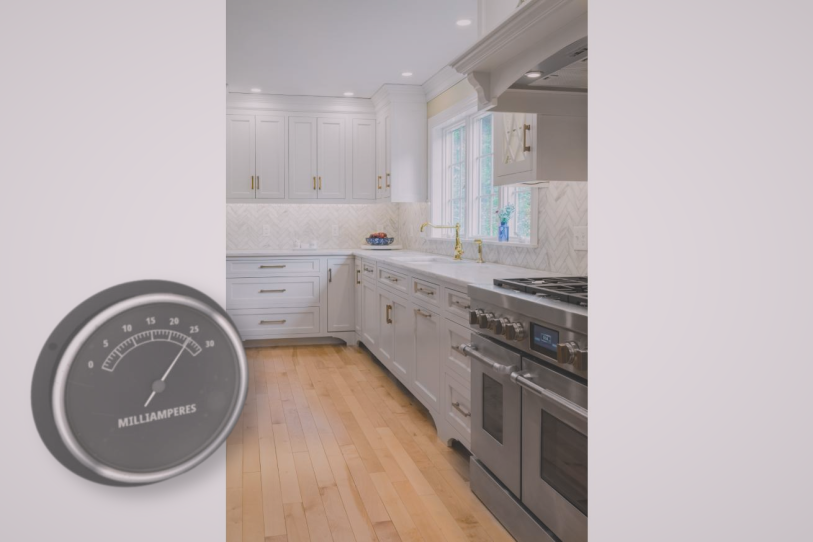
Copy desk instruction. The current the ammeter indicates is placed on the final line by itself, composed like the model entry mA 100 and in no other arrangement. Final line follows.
mA 25
